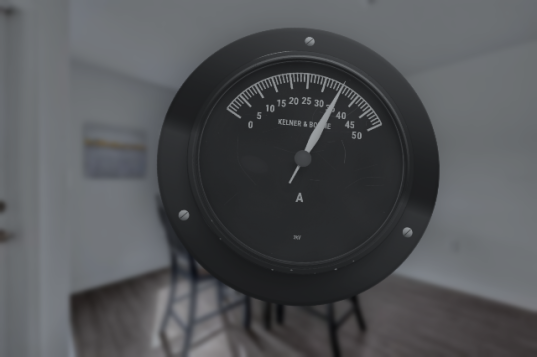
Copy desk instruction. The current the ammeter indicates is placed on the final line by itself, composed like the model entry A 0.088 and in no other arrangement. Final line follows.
A 35
